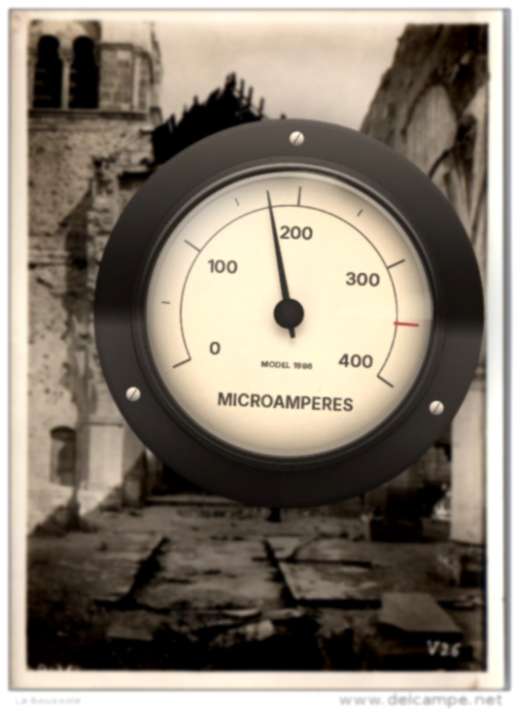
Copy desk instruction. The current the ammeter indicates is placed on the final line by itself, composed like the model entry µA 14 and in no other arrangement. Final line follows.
µA 175
